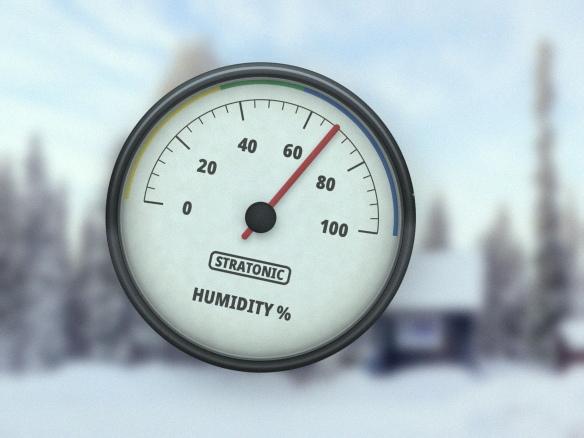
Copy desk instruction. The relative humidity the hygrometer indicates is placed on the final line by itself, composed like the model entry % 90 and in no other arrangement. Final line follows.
% 68
